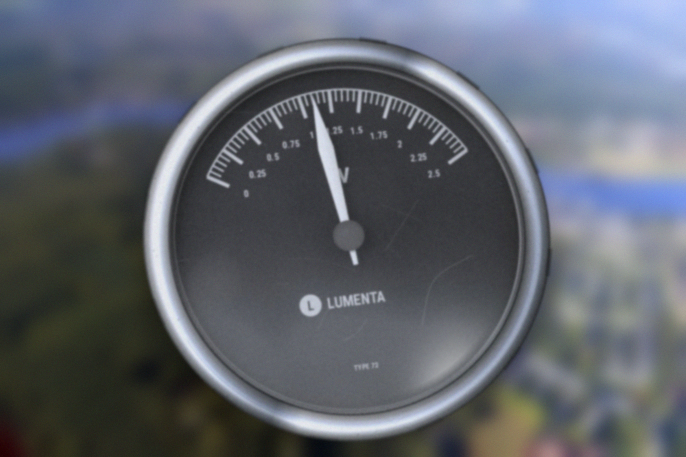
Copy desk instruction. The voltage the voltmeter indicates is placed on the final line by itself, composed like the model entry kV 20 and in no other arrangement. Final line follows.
kV 1.1
